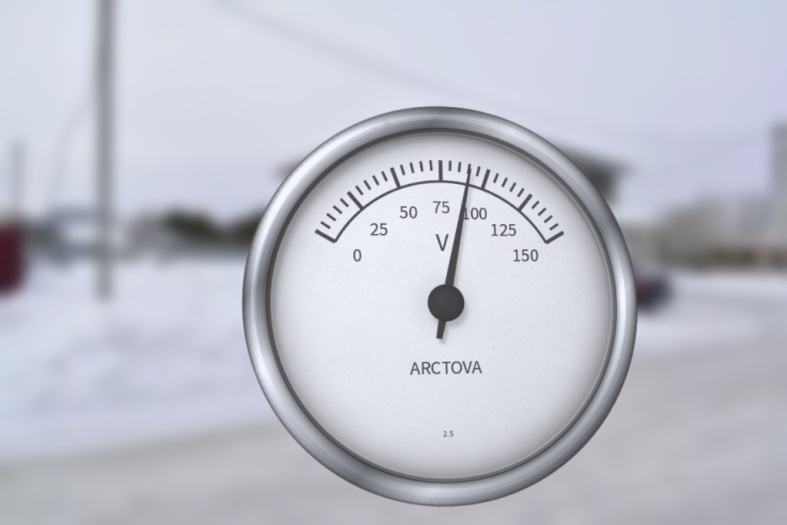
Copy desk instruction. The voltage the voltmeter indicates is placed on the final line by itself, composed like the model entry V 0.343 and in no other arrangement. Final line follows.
V 90
